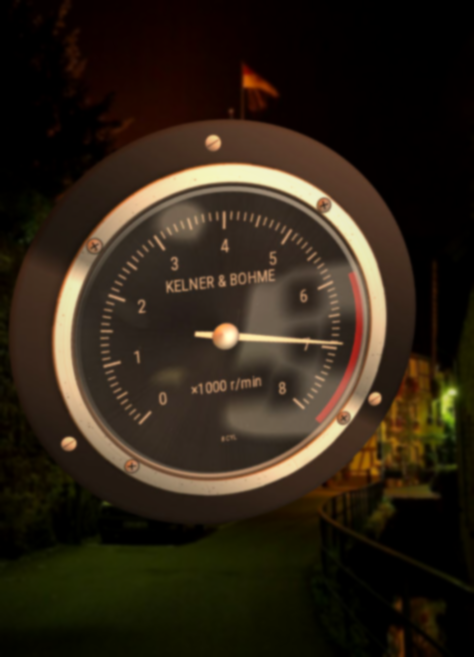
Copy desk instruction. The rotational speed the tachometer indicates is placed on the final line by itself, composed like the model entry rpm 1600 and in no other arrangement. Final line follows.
rpm 6900
